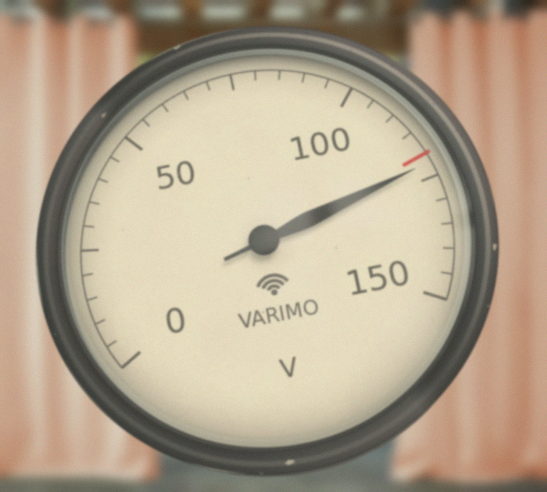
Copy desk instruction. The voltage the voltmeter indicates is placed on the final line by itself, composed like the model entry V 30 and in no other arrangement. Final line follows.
V 122.5
